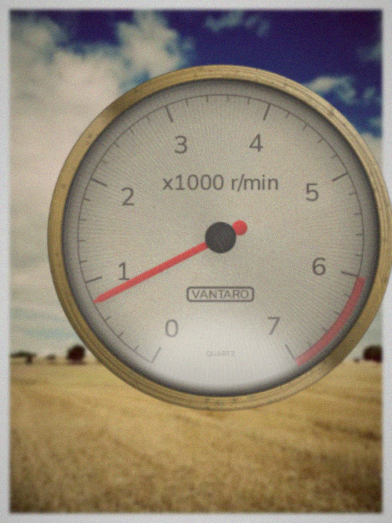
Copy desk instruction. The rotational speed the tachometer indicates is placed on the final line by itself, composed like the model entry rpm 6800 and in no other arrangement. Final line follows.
rpm 800
